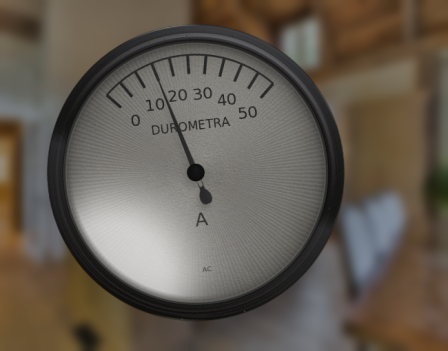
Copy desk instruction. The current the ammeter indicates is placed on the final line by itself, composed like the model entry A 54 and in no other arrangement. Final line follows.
A 15
